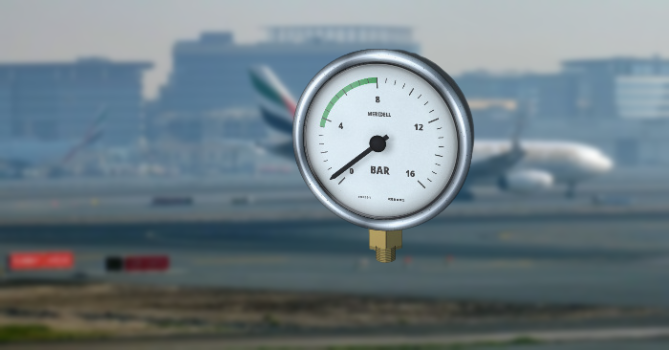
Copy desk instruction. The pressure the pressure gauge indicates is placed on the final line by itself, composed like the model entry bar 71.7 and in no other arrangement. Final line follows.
bar 0.5
